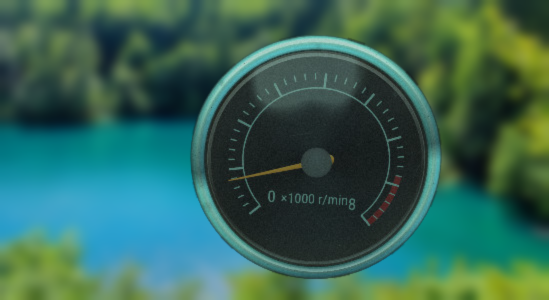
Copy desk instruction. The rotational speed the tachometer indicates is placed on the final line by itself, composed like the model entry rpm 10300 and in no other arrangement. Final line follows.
rpm 800
